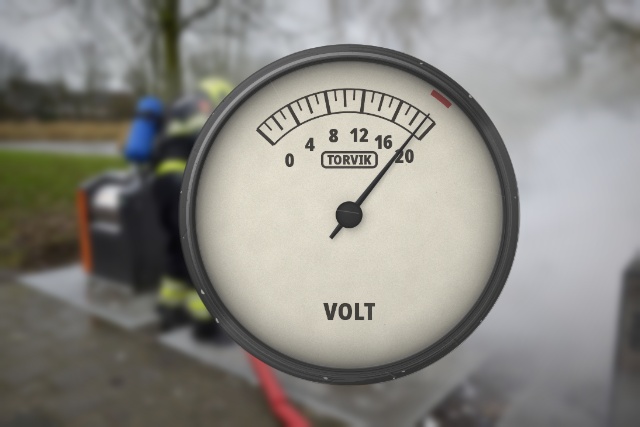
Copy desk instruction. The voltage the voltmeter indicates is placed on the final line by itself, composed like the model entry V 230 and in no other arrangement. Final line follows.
V 19
